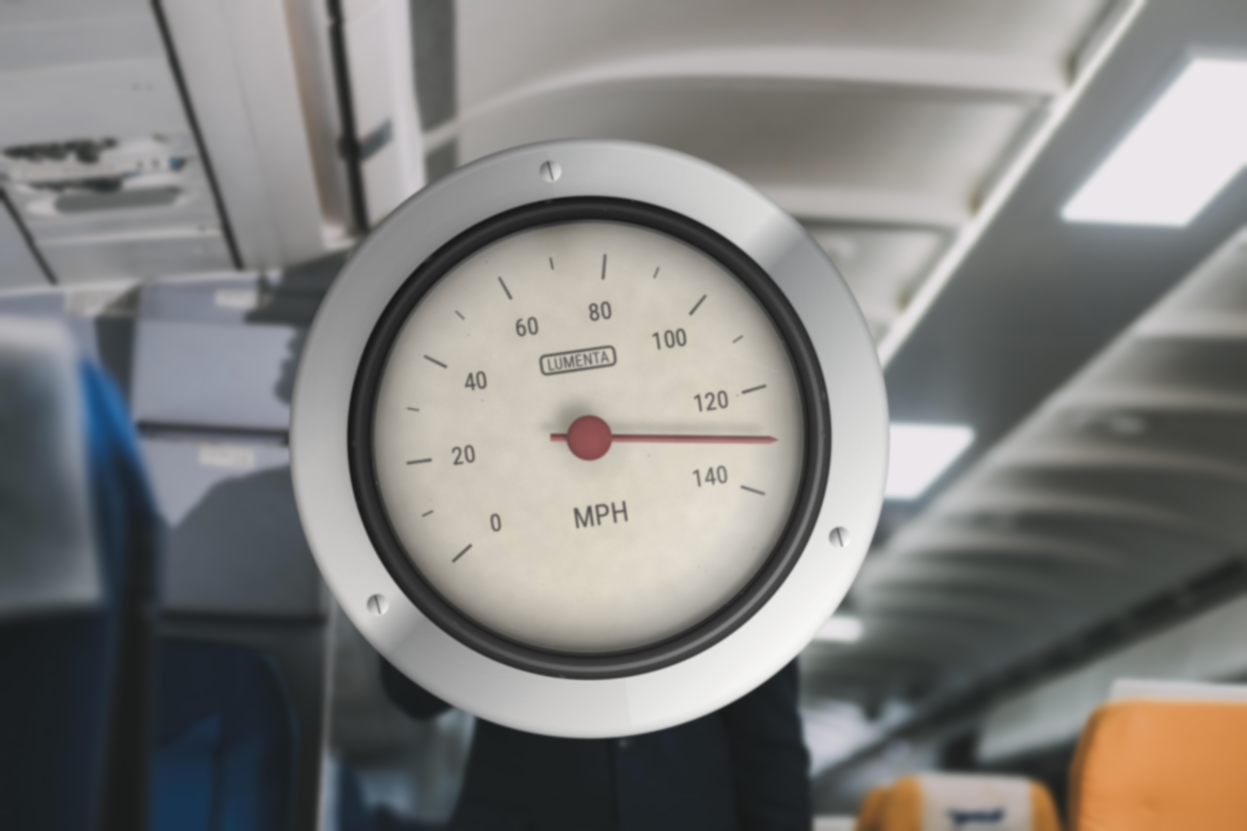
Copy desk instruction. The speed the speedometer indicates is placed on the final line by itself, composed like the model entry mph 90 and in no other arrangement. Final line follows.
mph 130
